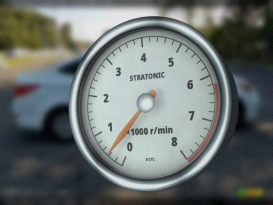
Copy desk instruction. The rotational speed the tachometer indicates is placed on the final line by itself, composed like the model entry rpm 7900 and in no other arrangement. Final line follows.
rpm 400
